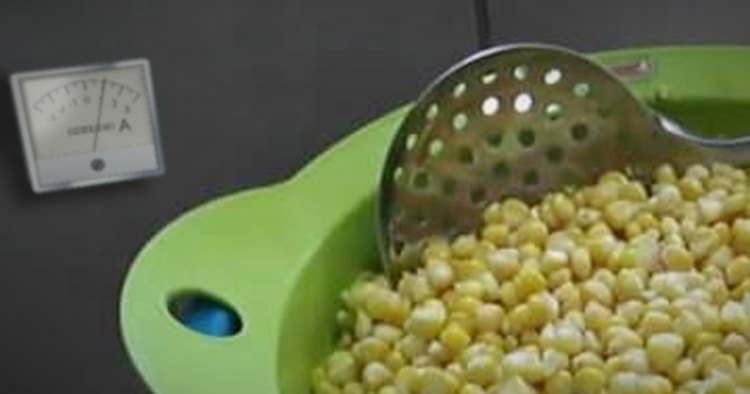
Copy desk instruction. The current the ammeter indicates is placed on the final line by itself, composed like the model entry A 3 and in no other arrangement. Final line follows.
A 1
